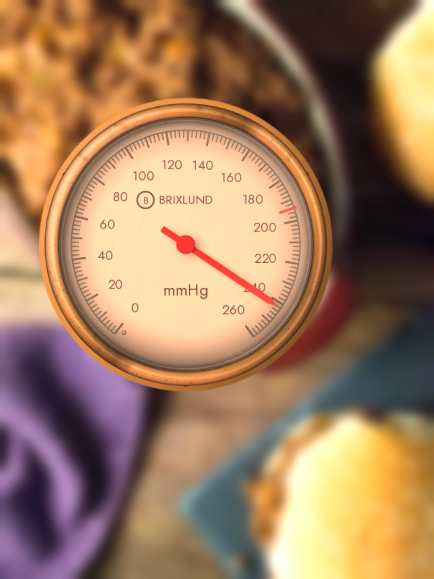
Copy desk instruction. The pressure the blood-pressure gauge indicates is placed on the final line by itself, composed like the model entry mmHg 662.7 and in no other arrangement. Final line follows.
mmHg 242
